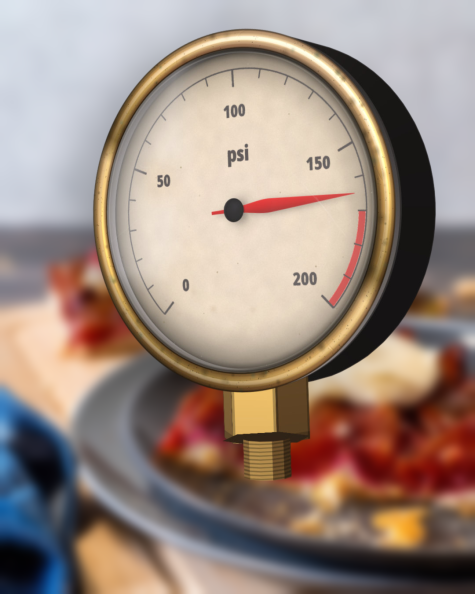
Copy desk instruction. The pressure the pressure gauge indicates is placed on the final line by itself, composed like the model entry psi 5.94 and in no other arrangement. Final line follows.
psi 165
